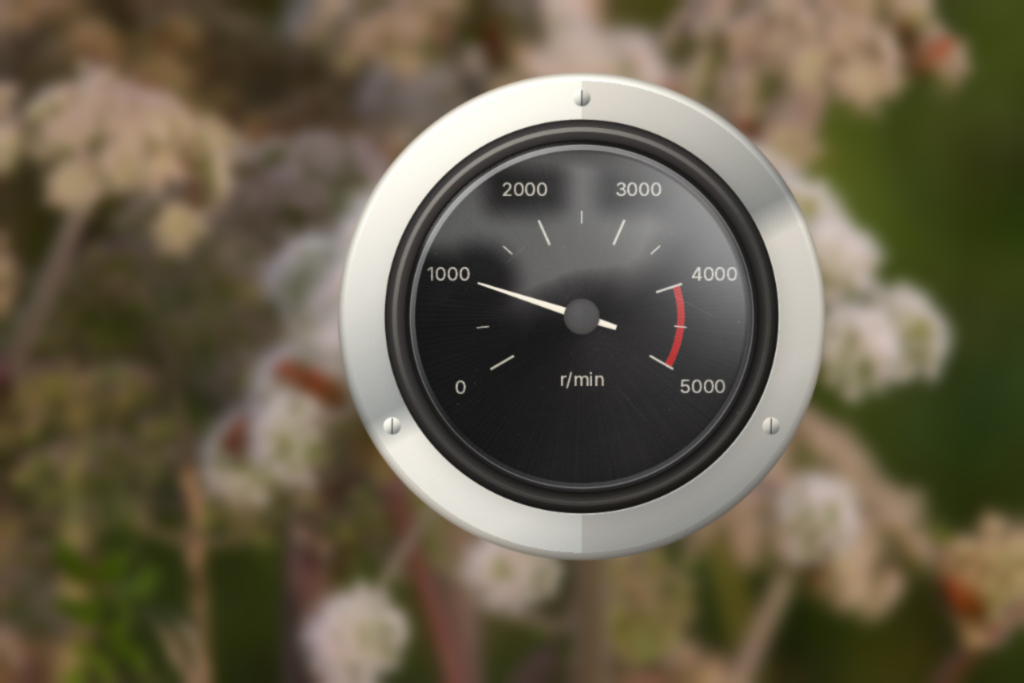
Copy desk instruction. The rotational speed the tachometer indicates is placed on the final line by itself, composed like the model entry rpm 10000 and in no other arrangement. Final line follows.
rpm 1000
